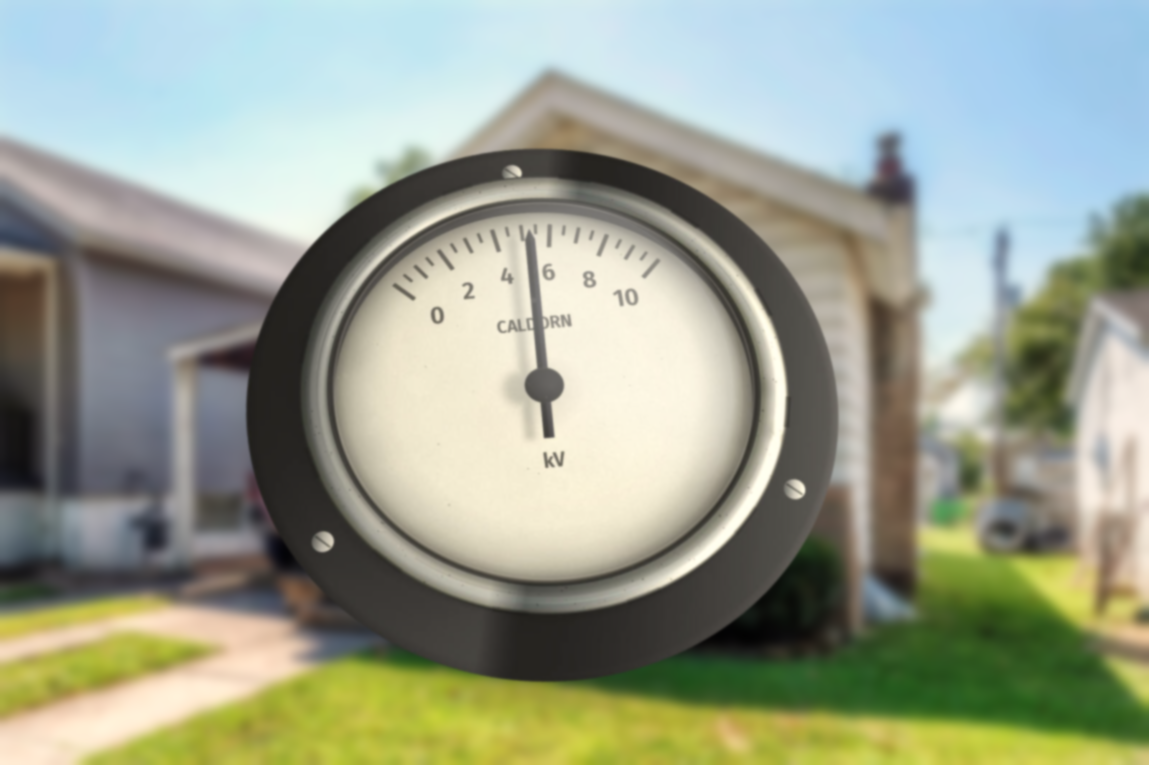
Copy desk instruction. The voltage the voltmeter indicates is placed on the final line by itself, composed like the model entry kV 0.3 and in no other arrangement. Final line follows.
kV 5.25
